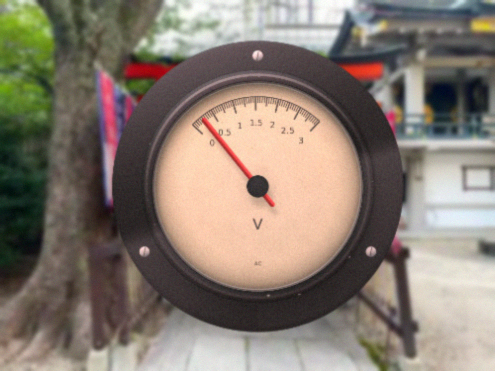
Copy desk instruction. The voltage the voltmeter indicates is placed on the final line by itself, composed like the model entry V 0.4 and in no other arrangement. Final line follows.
V 0.25
